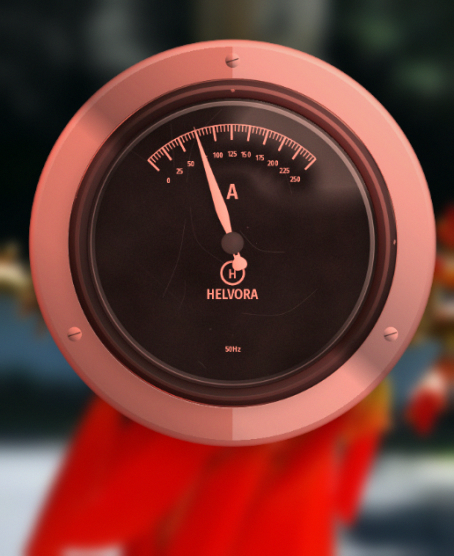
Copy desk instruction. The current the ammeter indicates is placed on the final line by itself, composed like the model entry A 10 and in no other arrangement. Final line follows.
A 75
